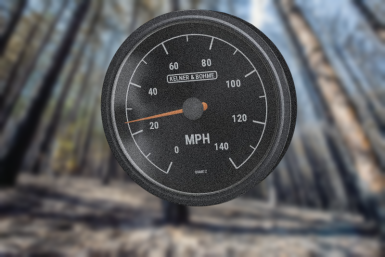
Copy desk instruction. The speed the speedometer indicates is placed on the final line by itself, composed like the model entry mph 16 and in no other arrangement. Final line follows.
mph 25
